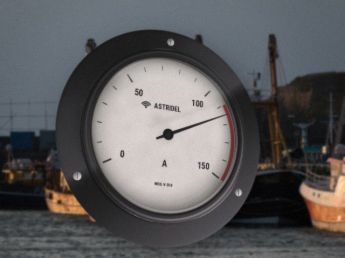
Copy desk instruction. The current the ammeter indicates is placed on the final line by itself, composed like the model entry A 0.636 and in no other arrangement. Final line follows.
A 115
